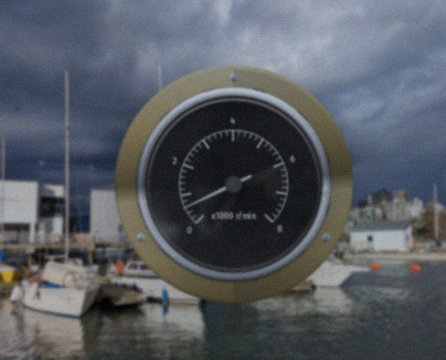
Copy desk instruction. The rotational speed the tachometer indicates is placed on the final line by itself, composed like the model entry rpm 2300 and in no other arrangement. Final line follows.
rpm 600
